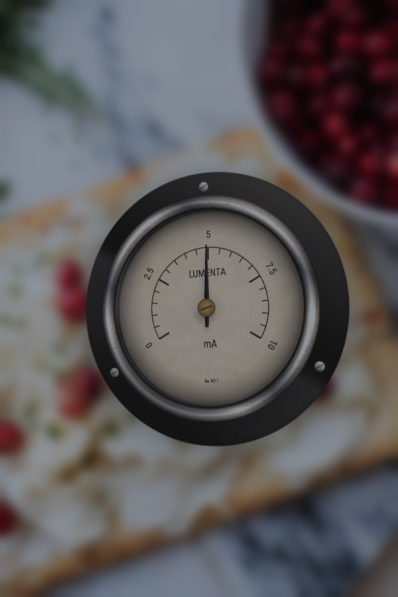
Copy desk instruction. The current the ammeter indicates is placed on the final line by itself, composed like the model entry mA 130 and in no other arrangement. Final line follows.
mA 5
